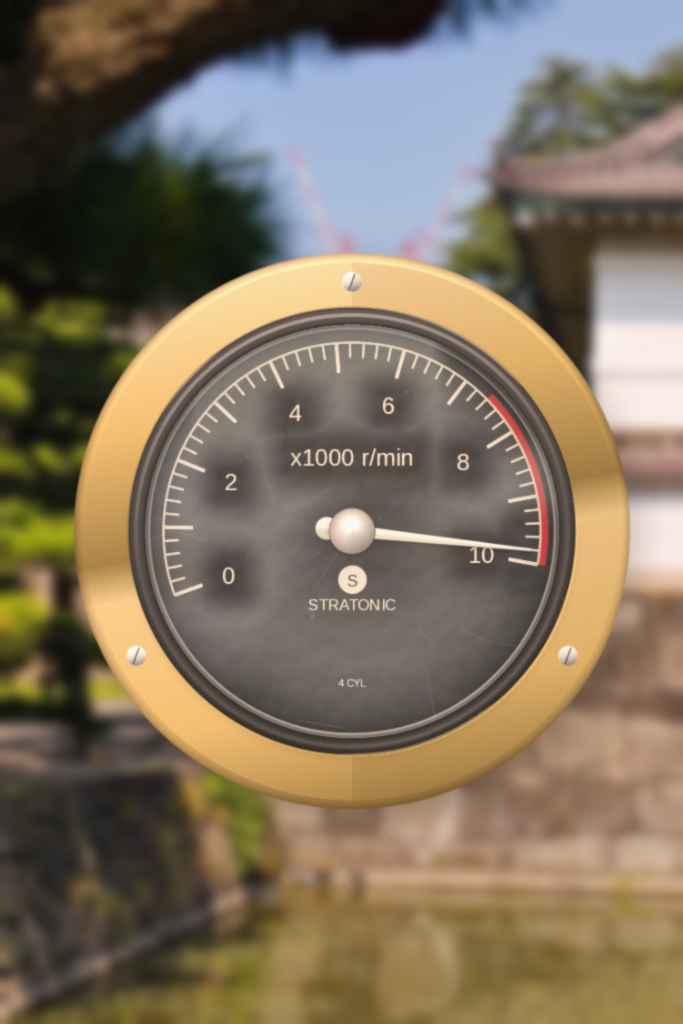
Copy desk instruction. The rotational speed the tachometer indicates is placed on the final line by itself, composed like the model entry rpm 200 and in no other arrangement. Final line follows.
rpm 9800
